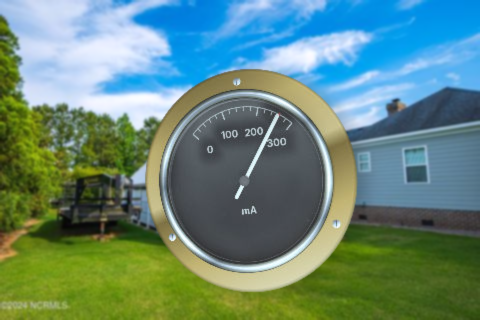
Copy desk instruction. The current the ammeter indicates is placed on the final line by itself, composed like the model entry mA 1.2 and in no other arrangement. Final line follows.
mA 260
